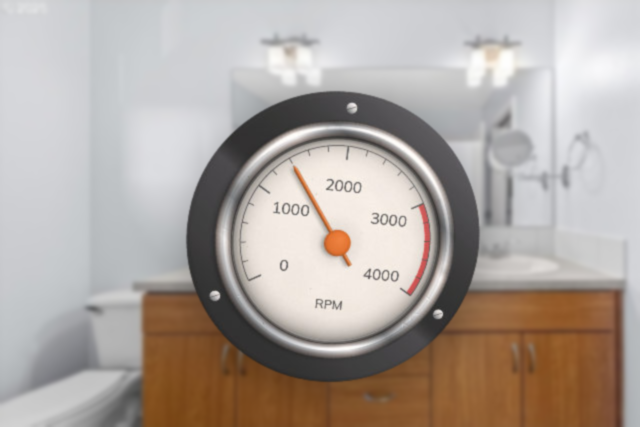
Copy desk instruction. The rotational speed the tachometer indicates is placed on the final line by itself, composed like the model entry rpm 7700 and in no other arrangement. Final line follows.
rpm 1400
